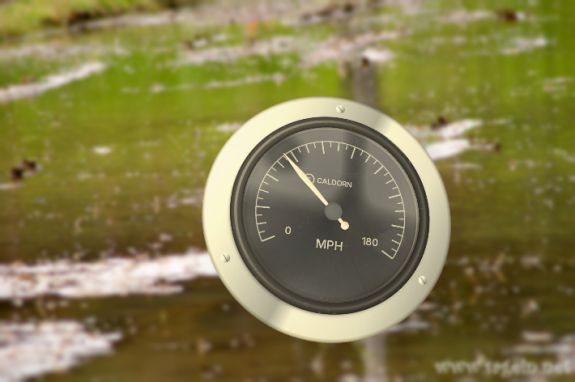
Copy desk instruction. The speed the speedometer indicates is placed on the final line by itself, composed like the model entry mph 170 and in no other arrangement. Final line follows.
mph 55
